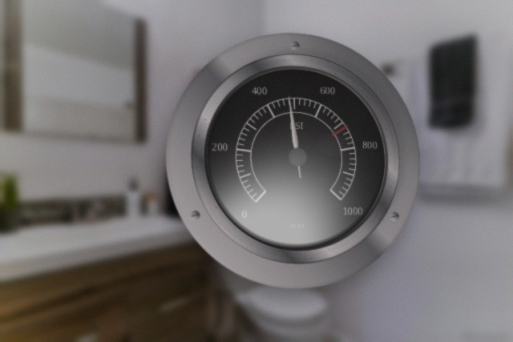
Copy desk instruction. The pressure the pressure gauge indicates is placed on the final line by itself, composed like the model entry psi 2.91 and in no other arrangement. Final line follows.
psi 480
